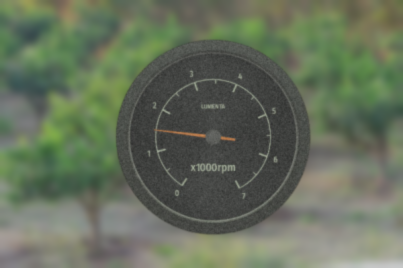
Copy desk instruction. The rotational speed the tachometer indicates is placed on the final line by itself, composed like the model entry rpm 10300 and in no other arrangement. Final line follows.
rpm 1500
